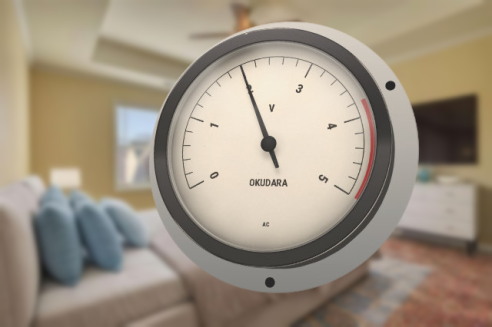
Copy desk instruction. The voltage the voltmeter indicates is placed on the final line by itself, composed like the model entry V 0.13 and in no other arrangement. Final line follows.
V 2
